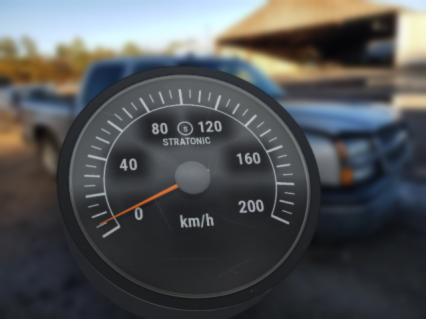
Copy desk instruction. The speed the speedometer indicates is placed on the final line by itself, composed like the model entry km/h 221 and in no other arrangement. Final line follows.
km/h 5
